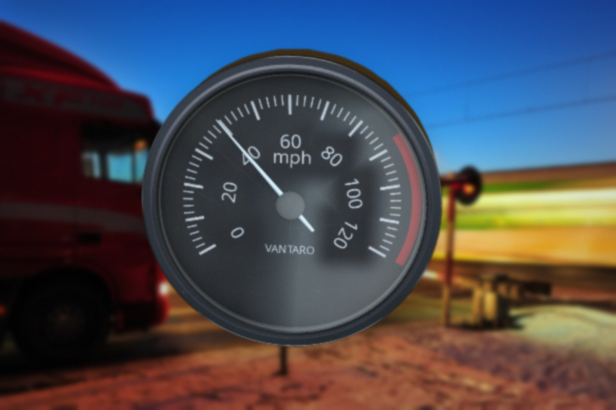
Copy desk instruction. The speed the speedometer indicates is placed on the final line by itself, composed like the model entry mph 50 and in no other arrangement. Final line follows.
mph 40
